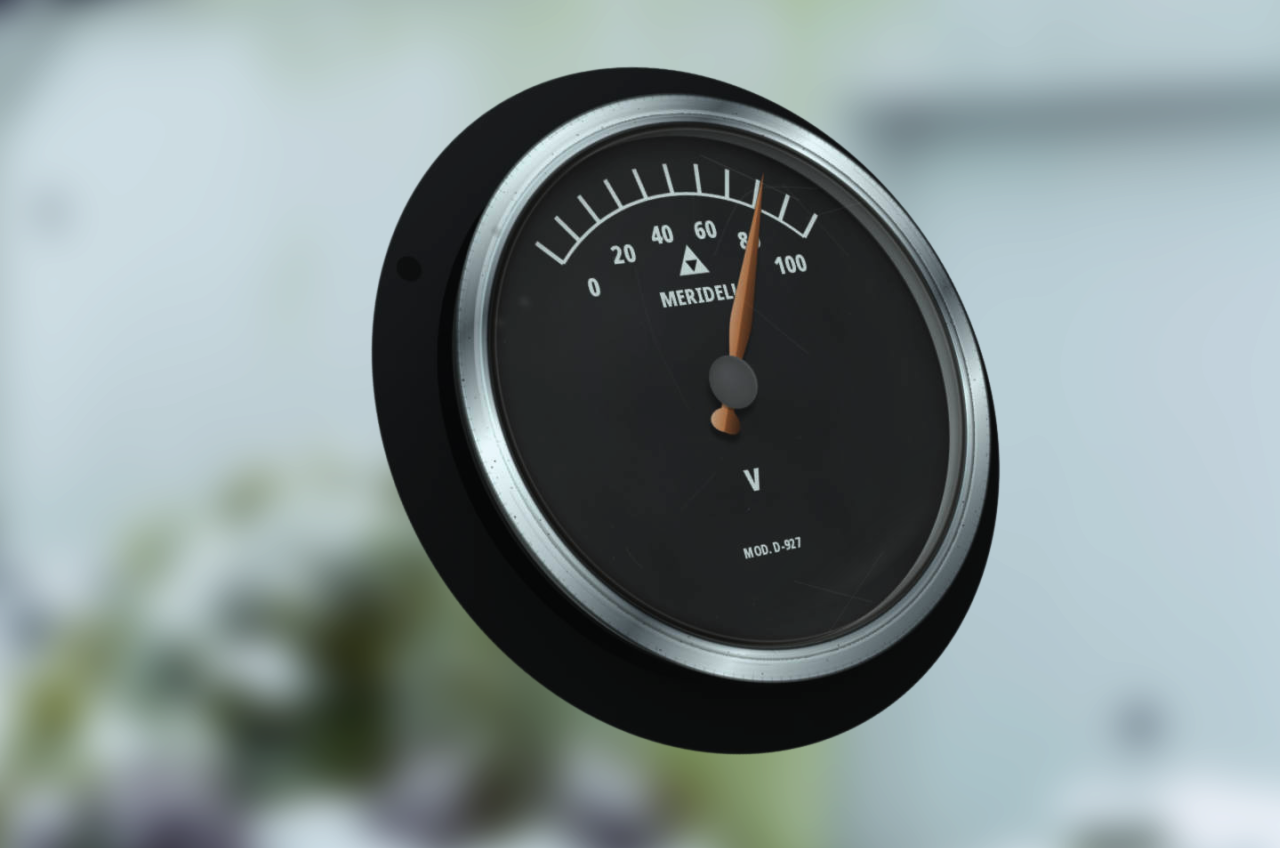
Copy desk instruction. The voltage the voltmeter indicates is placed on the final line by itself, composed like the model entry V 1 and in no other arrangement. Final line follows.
V 80
